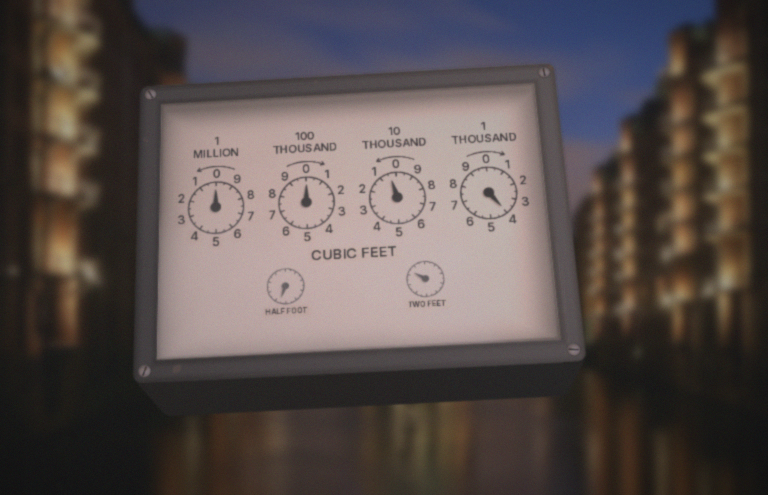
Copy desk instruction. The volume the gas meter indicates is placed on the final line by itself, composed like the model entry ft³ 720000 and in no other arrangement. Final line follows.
ft³ 400
